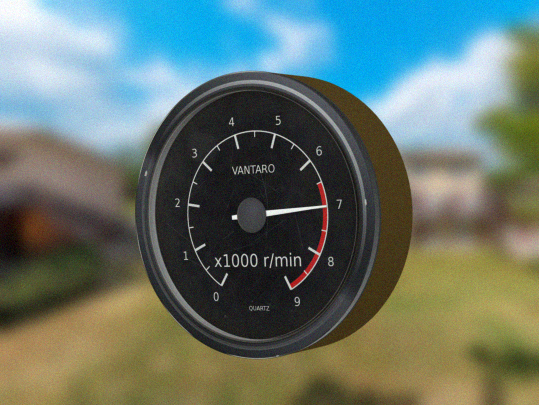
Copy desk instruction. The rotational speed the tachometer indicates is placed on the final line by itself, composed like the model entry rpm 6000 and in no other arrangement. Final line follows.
rpm 7000
